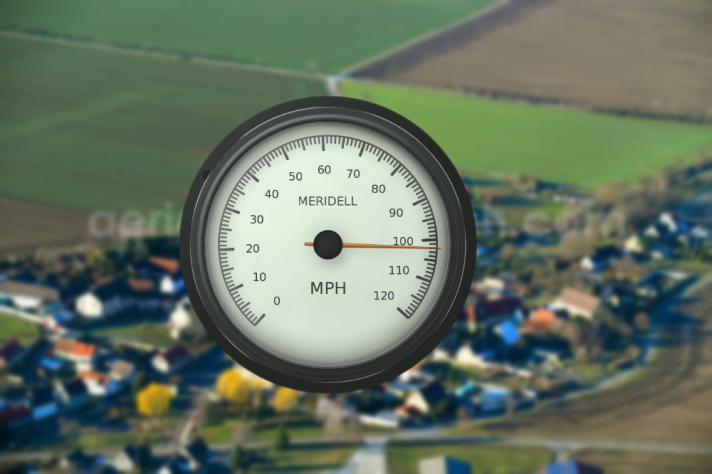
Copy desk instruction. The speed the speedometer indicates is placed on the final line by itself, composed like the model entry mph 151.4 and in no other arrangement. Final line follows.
mph 102
